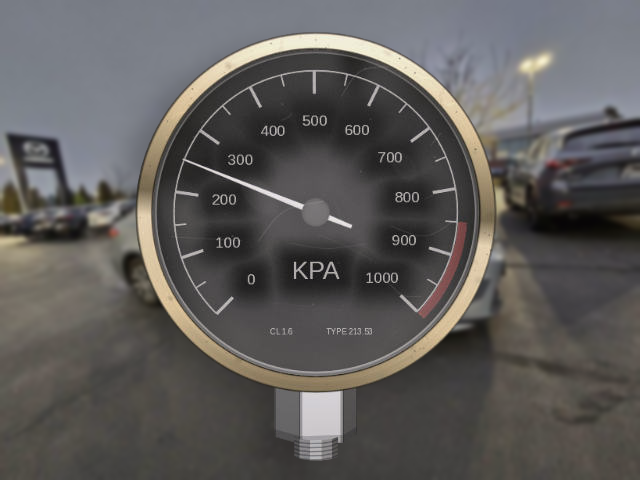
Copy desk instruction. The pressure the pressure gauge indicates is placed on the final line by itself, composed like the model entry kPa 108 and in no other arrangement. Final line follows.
kPa 250
